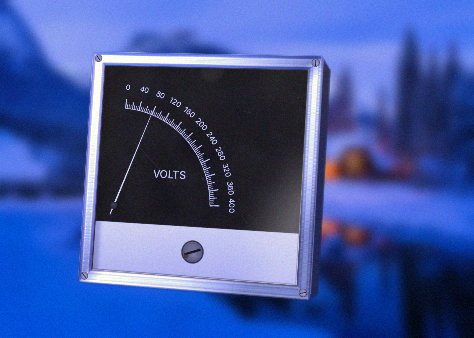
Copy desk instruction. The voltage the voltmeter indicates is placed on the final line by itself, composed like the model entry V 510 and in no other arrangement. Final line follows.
V 80
